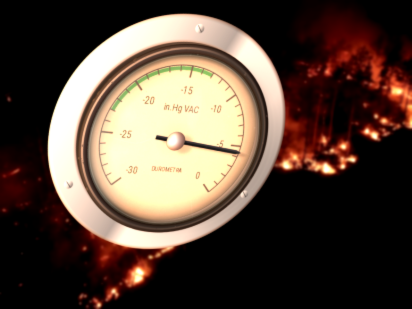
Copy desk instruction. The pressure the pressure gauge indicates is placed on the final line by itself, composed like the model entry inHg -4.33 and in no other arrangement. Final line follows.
inHg -4.5
